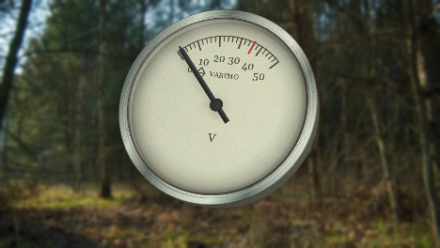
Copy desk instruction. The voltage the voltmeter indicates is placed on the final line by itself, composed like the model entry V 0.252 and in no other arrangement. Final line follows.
V 2
